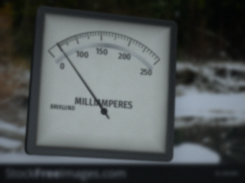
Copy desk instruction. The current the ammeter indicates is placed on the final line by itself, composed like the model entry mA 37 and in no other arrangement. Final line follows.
mA 50
